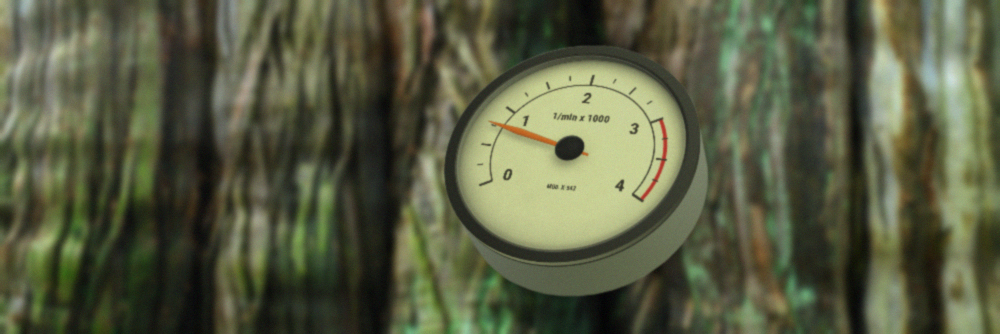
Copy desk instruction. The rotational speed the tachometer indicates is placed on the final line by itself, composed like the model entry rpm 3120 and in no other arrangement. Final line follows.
rpm 750
